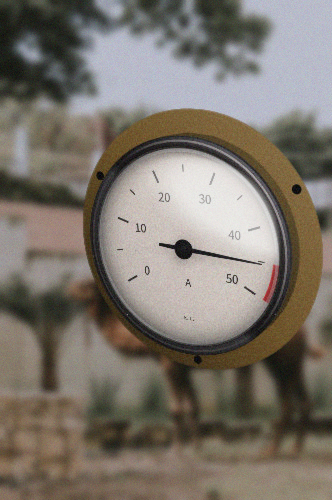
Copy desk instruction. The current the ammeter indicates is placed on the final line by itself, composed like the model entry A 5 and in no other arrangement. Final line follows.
A 45
